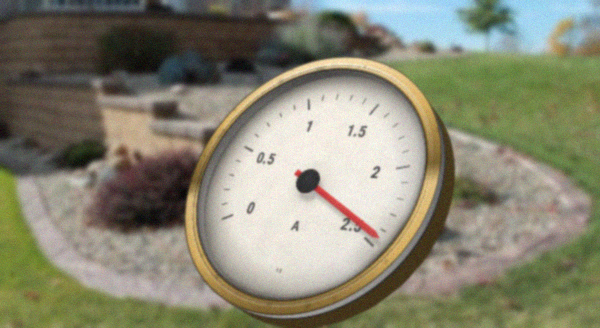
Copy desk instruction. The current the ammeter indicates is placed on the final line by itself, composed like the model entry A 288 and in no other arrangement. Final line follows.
A 2.45
